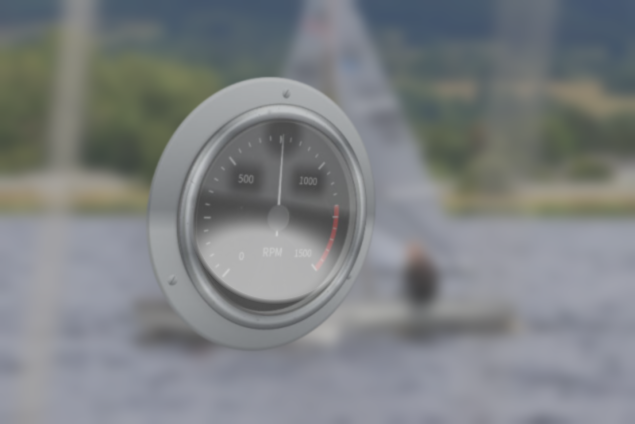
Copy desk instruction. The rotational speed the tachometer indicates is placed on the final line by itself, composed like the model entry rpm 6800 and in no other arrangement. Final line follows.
rpm 750
